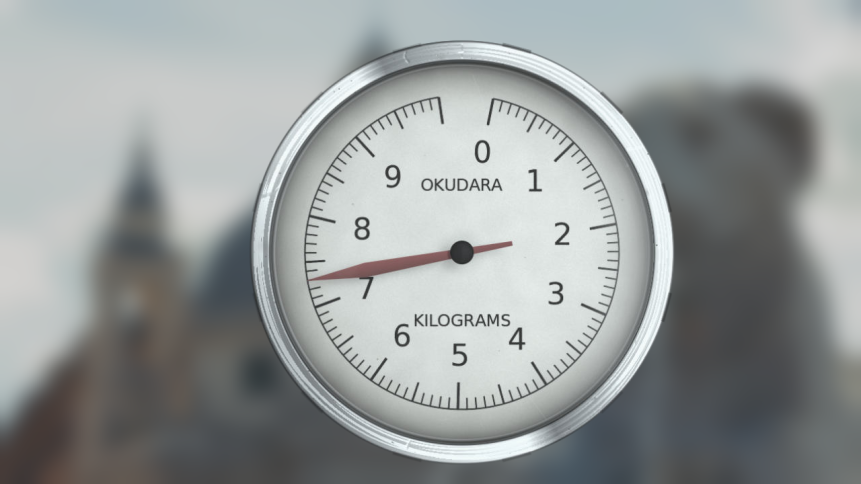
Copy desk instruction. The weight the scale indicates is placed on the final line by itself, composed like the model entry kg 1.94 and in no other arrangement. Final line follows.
kg 7.3
